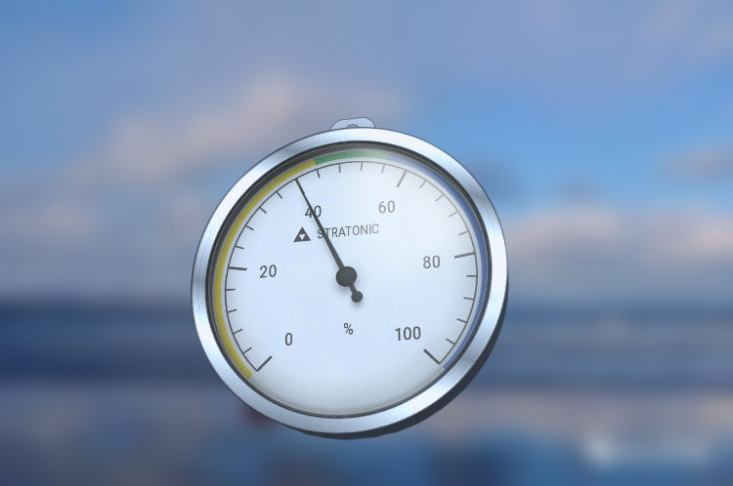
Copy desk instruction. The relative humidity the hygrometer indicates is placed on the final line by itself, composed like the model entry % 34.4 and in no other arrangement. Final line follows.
% 40
